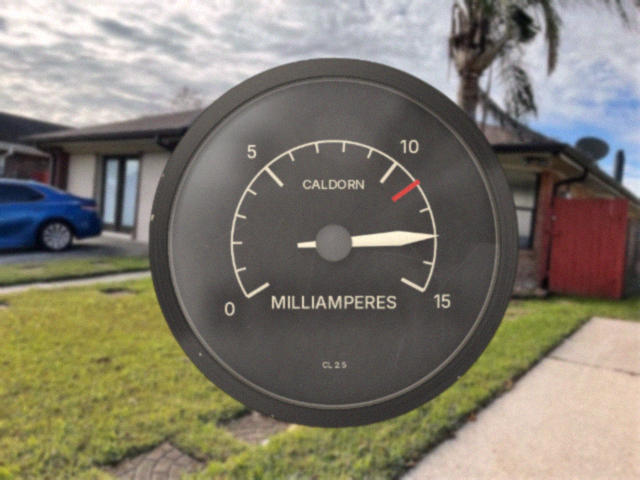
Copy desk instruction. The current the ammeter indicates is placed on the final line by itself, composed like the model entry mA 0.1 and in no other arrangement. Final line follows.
mA 13
